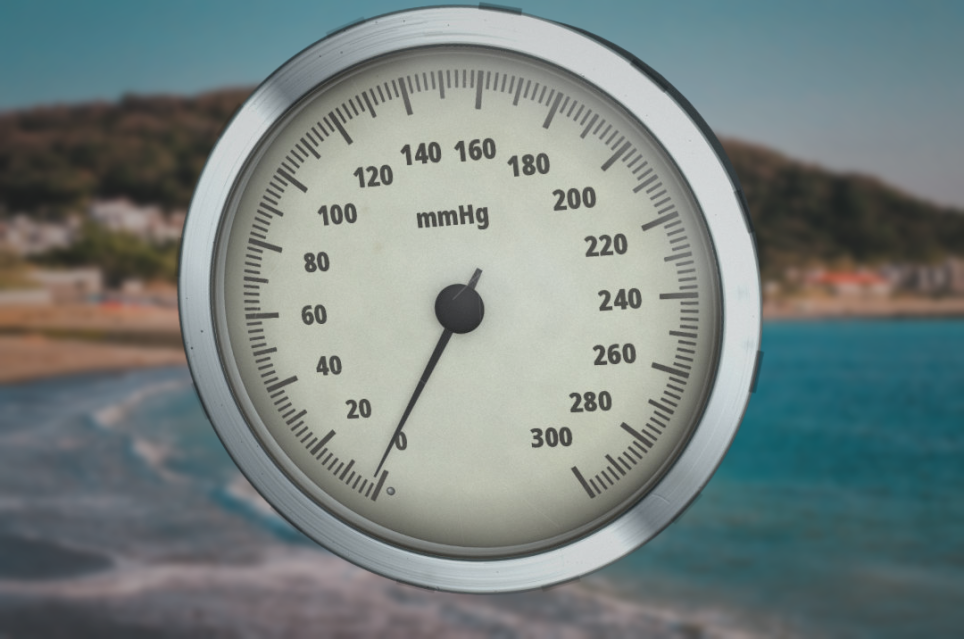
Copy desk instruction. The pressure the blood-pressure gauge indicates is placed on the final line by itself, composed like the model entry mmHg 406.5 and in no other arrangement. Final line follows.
mmHg 2
